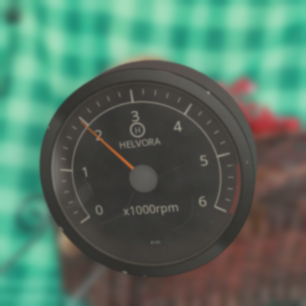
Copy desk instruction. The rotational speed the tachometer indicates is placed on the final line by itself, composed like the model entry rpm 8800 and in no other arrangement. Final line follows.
rpm 2000
